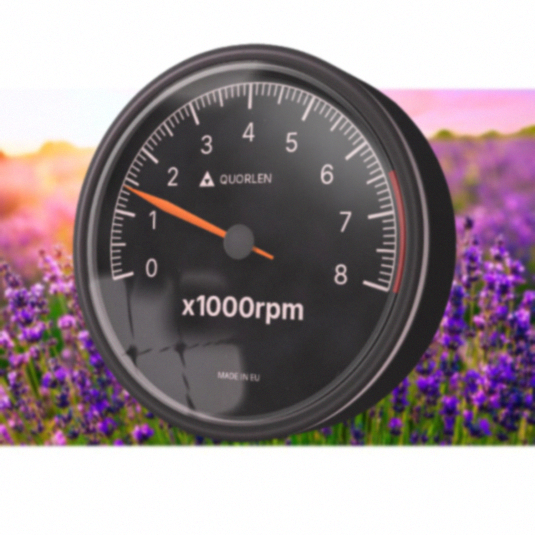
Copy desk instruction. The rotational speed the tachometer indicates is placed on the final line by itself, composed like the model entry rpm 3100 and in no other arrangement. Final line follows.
rpm 1400
